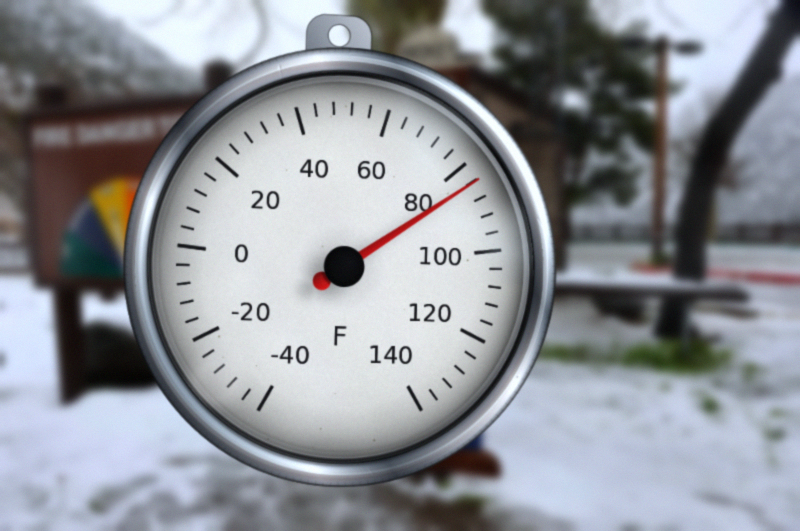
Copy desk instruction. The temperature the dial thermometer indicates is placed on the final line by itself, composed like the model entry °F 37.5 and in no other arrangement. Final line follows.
°F 84
